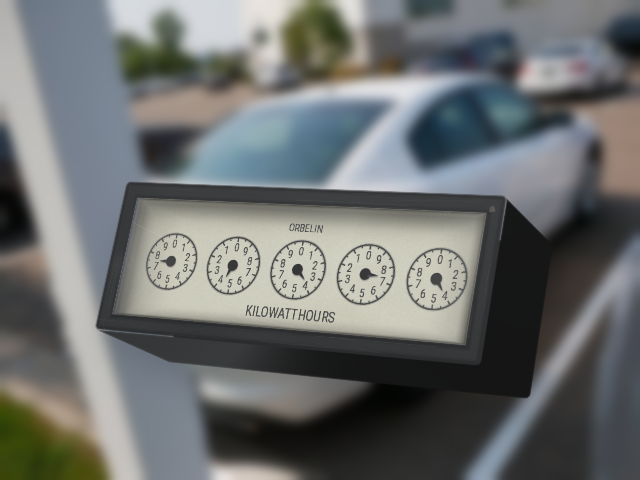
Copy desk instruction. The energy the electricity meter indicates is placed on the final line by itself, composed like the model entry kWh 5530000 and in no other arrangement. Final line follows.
kWh 74374
